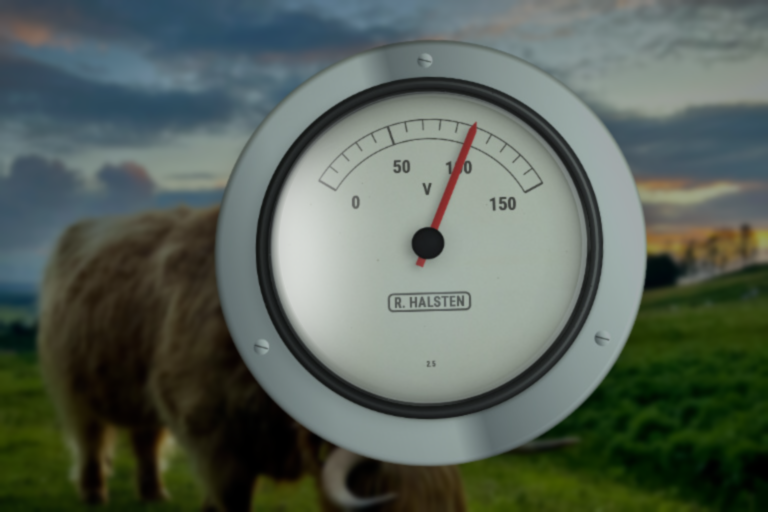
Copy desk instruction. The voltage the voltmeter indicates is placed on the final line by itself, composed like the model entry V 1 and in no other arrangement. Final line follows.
V 100
